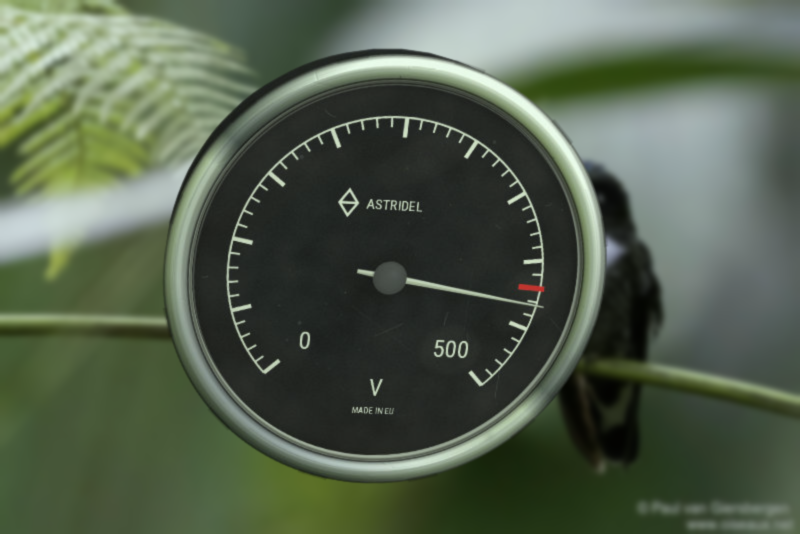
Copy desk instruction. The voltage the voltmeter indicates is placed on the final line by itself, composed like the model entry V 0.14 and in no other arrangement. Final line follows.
V 430
